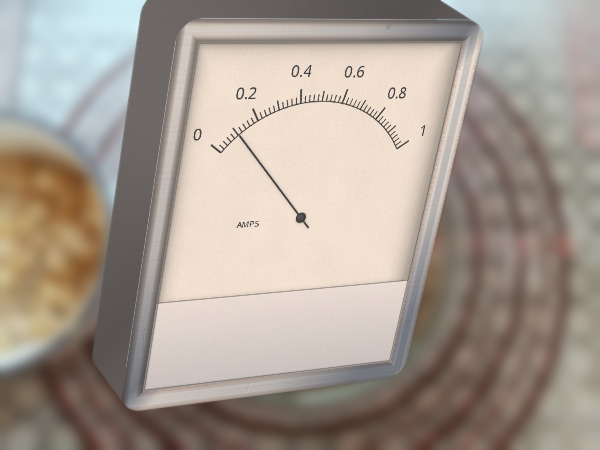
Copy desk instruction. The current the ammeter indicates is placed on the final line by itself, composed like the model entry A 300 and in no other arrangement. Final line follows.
A 0.1
